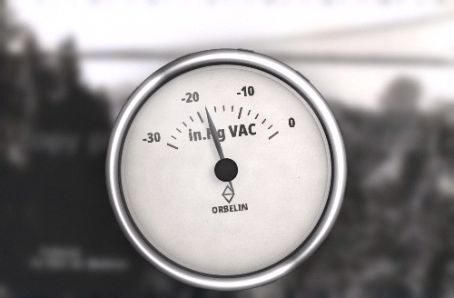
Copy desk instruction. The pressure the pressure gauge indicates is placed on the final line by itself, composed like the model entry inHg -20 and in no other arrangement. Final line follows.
inHg -18
